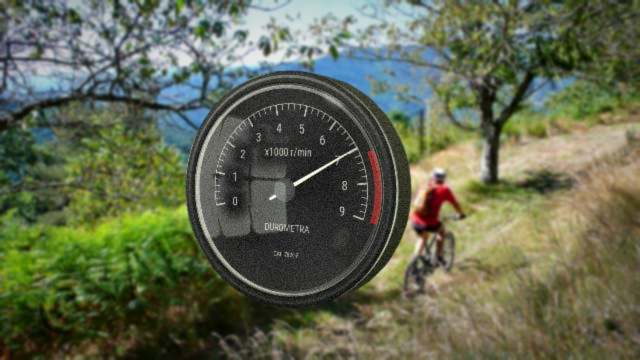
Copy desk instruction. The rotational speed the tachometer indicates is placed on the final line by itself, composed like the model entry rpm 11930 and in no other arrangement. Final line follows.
rpm 7000
